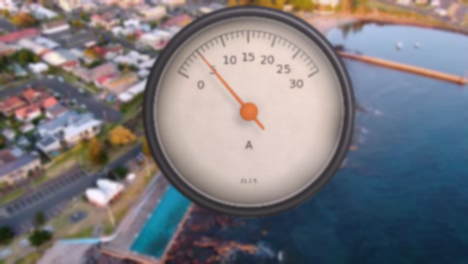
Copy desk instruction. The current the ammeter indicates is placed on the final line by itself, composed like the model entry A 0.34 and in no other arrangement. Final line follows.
A 5
